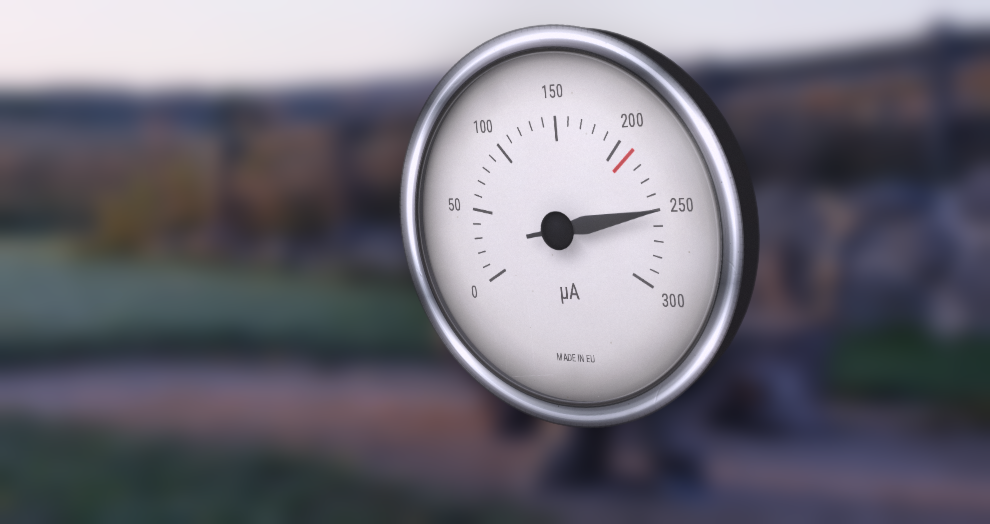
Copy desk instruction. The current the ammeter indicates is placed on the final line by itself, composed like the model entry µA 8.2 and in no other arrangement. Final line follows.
µA 250
